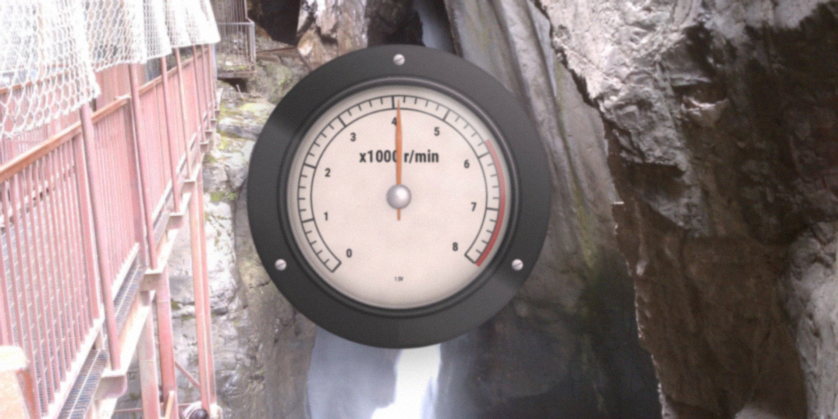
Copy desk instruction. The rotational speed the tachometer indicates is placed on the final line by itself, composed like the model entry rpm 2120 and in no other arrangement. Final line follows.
rpm 4100
